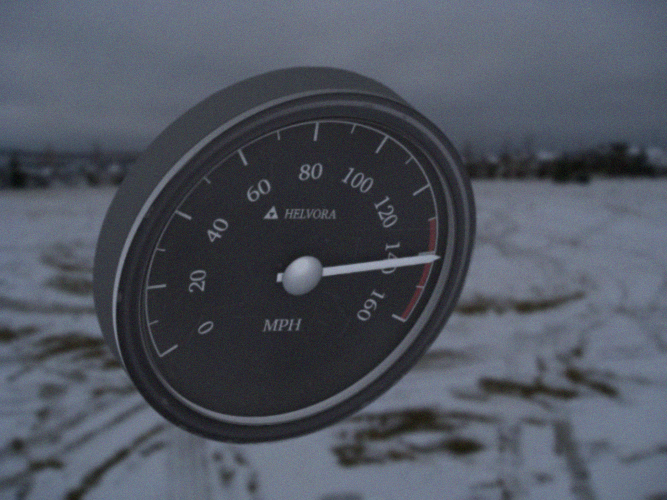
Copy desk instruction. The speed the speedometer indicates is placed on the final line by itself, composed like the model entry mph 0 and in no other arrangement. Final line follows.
mph 140
